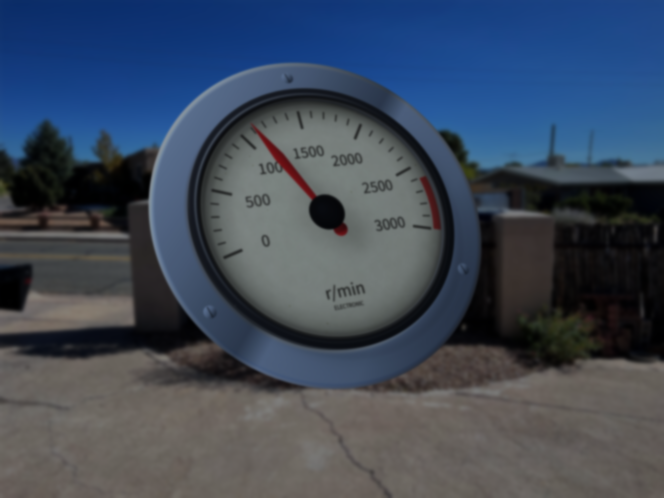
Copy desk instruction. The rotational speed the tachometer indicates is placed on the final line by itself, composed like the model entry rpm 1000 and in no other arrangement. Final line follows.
rpm 1100
